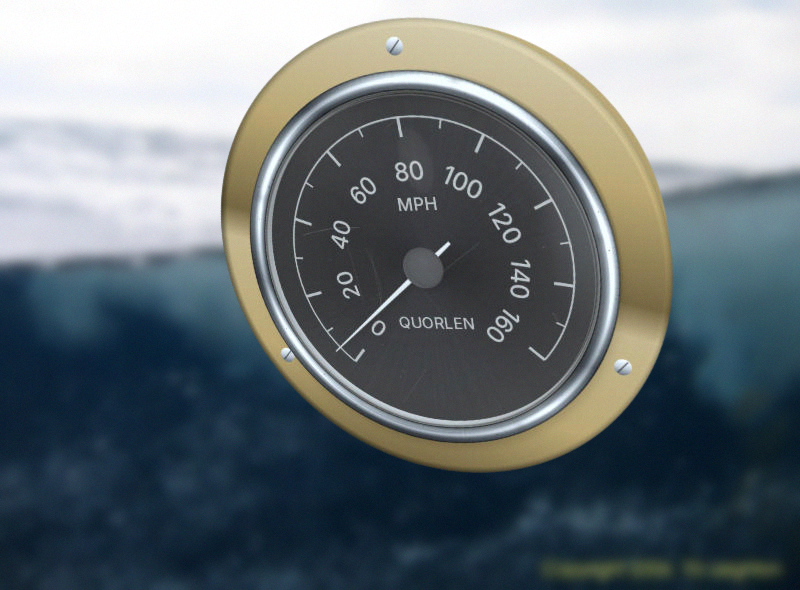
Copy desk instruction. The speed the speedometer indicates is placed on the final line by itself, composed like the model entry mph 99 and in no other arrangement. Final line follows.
mph 5
